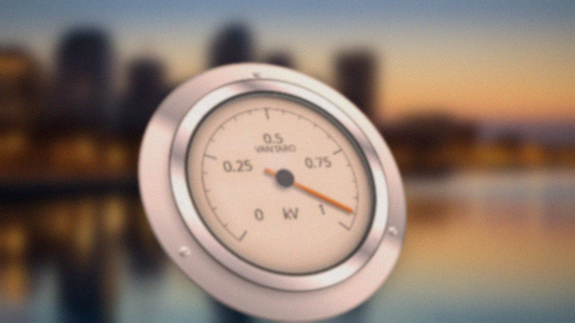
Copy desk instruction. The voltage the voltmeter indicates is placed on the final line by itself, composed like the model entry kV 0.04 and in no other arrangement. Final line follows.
kV 0.95
